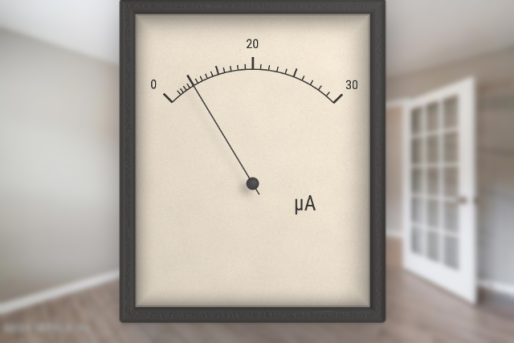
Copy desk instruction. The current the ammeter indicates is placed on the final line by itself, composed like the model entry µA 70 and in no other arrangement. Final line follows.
µA 10
